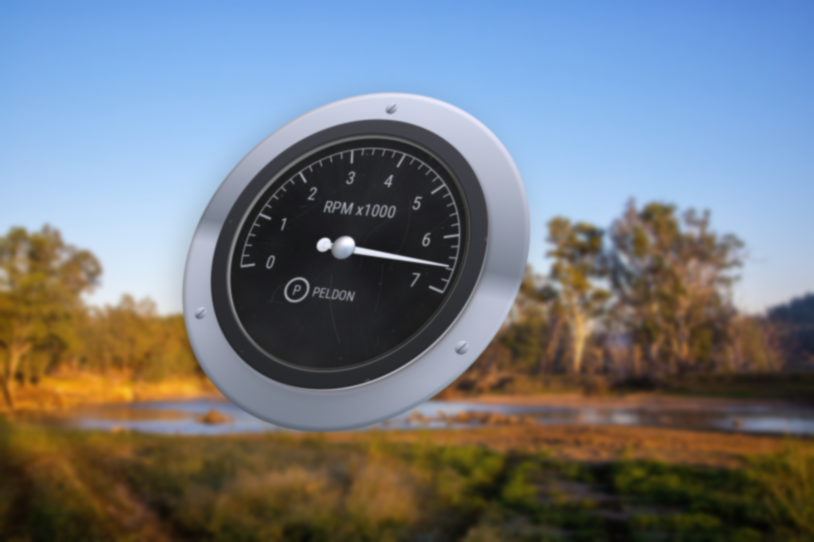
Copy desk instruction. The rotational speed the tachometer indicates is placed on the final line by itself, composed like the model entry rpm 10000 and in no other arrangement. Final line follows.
rpm 6600
